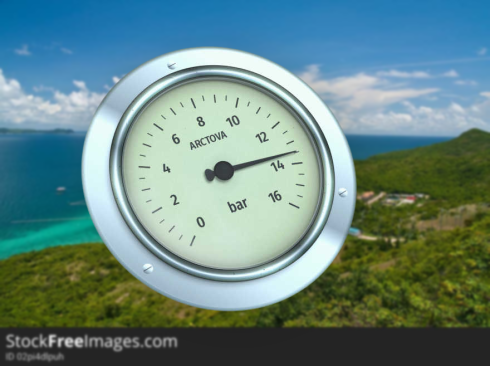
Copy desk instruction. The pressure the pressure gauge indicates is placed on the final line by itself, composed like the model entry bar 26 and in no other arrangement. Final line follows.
bar 13.5
